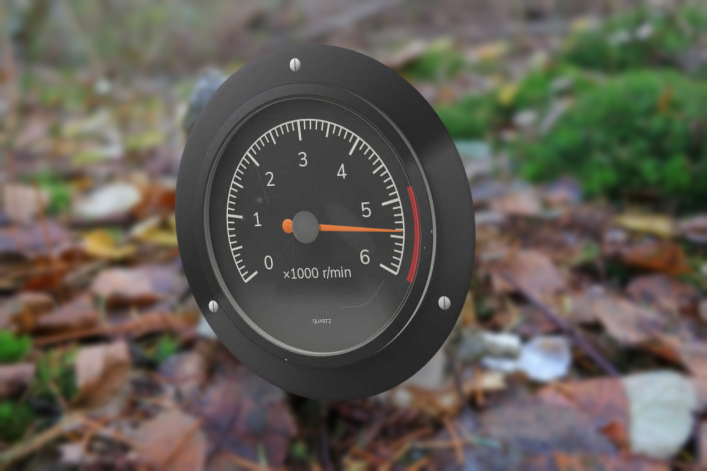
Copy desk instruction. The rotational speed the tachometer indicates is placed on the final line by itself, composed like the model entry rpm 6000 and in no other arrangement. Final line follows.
rpm 5400
